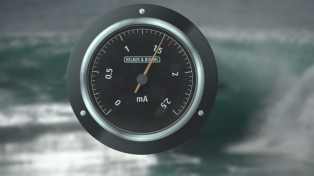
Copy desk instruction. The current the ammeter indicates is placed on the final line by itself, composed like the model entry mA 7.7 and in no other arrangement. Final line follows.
mA 1.5
